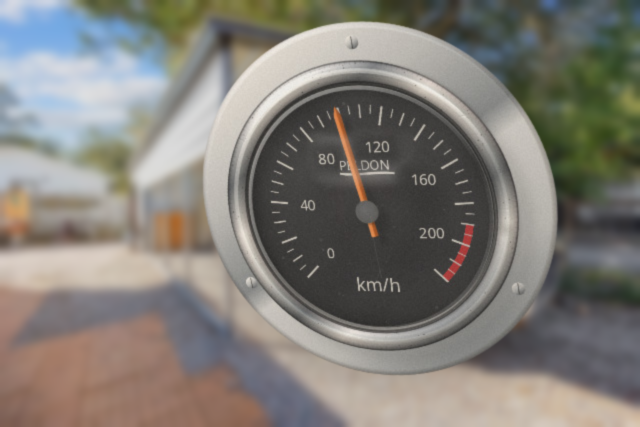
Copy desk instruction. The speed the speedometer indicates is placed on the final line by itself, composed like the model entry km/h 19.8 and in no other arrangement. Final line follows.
km/h 100
